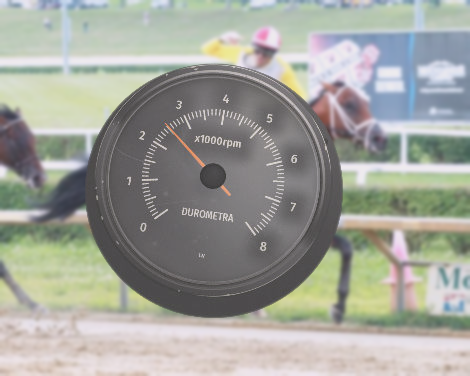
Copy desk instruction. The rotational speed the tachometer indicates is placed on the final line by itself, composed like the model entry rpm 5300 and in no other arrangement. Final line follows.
rpm 2500
